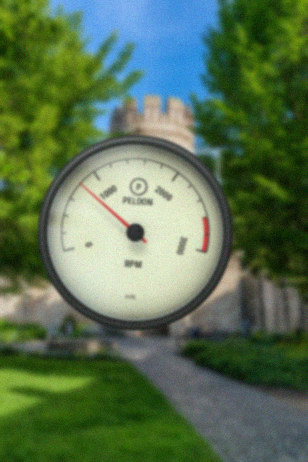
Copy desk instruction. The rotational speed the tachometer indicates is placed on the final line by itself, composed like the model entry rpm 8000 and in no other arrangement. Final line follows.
rpm 800
